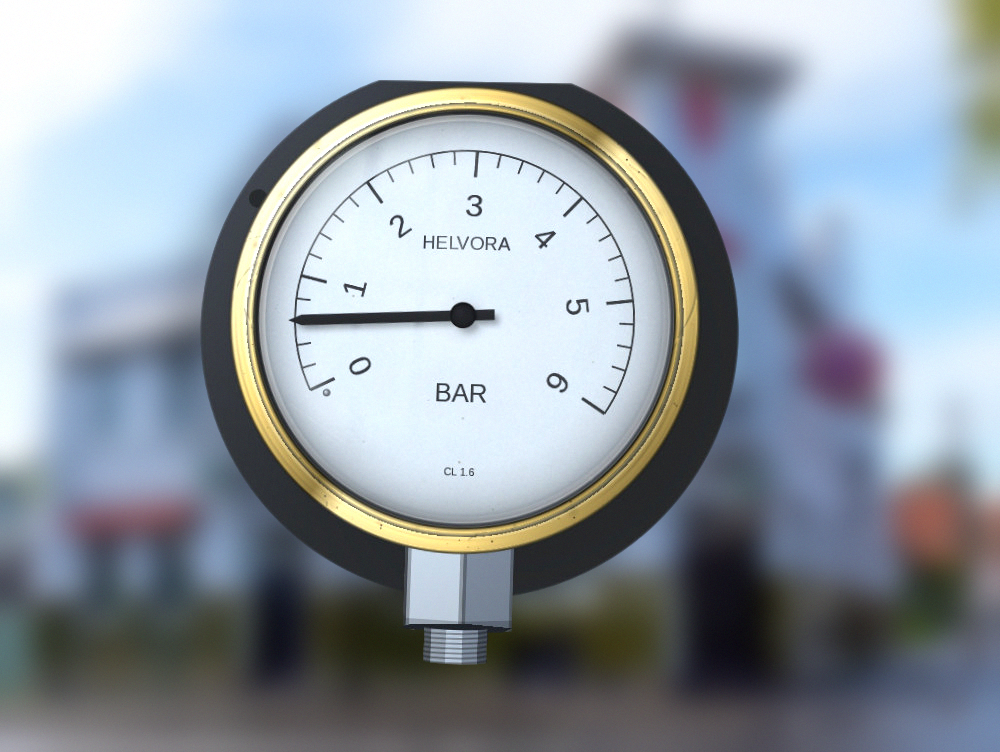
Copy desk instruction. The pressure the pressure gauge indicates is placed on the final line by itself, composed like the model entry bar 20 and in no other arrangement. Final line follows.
bar 0.6
